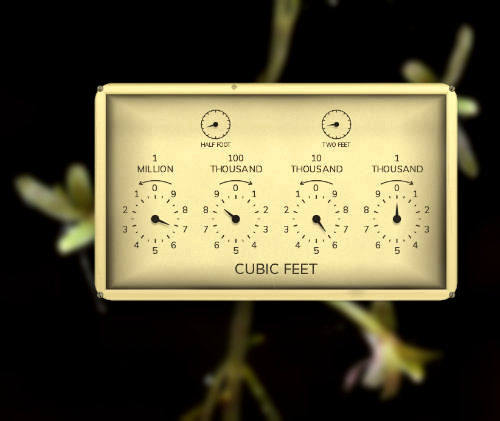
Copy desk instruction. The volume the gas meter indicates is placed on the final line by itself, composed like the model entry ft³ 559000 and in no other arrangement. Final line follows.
ft³ 686000
